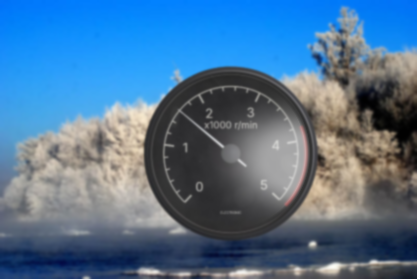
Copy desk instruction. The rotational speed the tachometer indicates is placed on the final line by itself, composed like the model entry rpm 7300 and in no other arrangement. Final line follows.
rpm 1600
